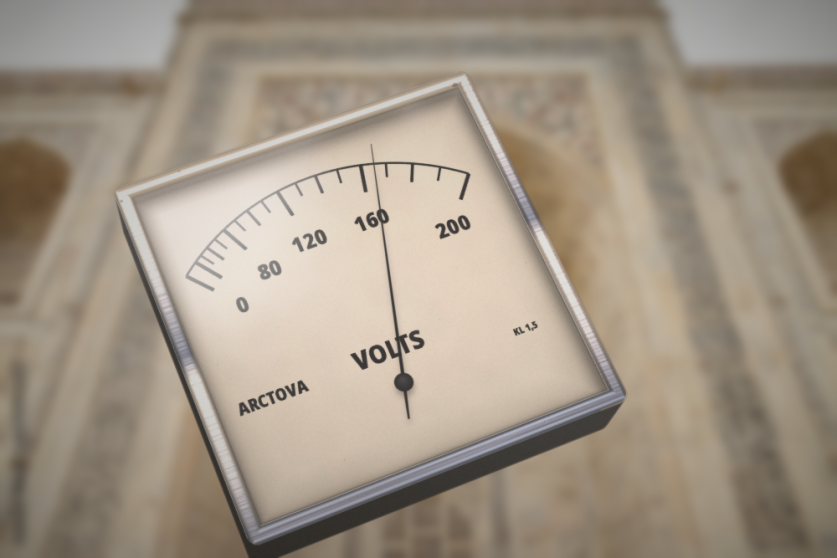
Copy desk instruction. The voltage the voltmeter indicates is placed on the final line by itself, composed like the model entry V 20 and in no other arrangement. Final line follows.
V 165
